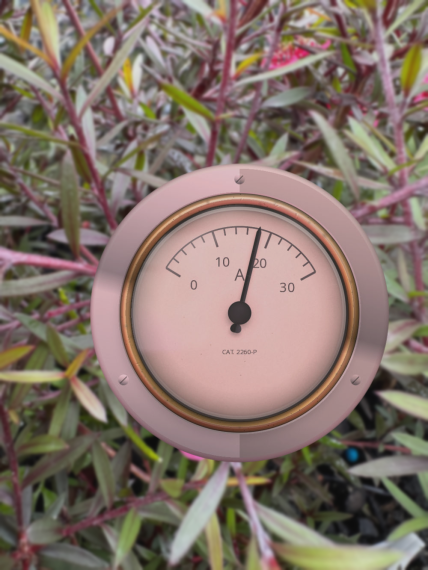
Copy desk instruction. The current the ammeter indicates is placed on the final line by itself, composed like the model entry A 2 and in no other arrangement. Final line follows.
A 18
